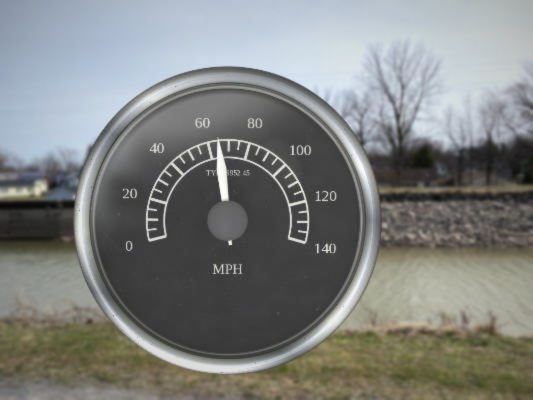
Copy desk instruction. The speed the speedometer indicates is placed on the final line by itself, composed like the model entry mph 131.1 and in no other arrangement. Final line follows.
mph 65
